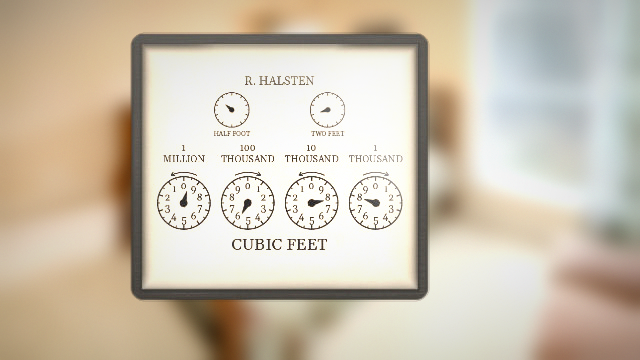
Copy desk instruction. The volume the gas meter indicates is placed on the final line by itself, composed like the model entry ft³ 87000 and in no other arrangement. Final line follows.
ft³ 957800
